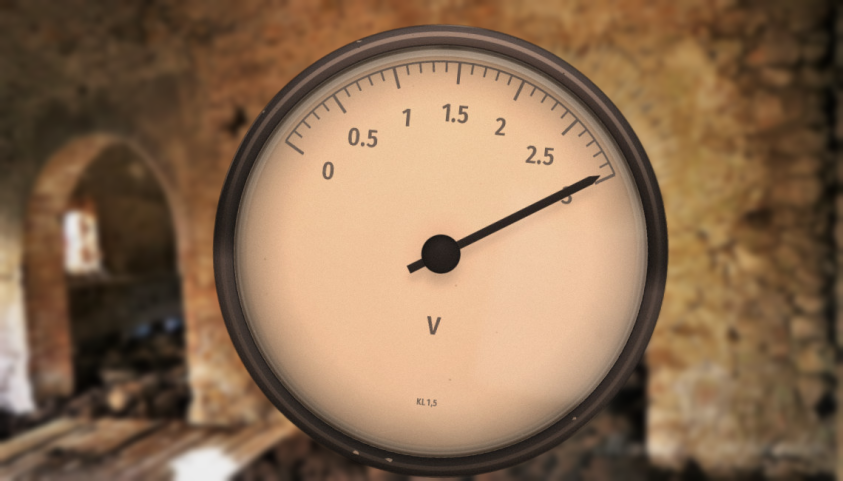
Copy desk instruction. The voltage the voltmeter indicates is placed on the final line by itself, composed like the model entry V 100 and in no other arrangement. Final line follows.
V 2.95
